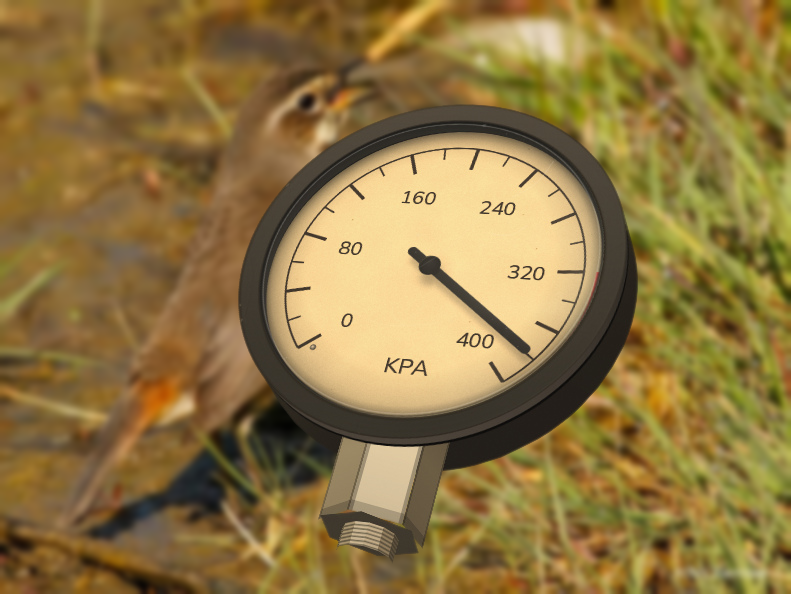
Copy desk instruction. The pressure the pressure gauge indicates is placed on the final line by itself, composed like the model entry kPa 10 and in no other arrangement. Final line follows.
kPa 380
